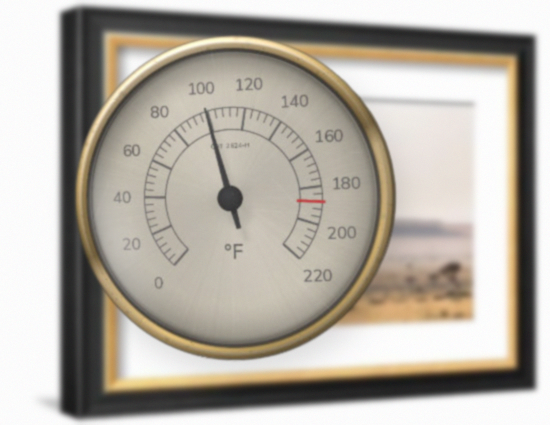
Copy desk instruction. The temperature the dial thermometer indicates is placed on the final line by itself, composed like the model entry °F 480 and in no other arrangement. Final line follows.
°F 100
